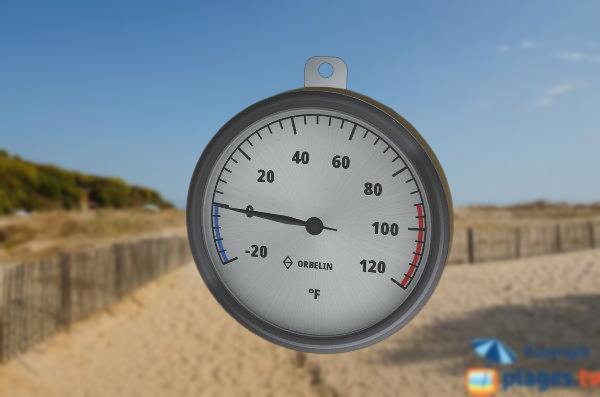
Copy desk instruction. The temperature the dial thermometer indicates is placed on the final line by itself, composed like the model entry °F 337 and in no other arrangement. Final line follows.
°F 0
